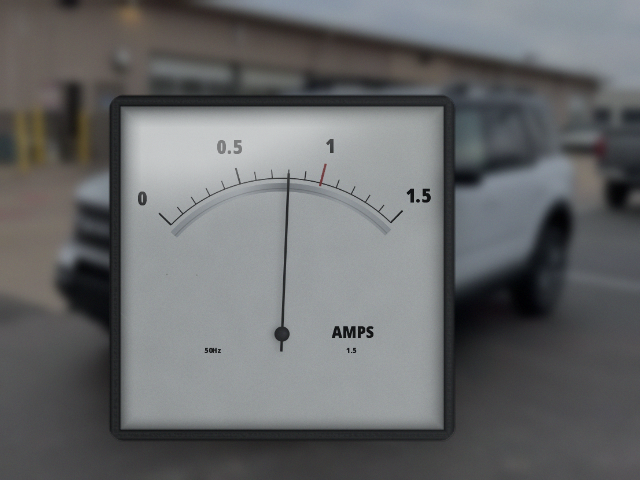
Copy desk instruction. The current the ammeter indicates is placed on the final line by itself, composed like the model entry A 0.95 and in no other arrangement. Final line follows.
A 0.8
